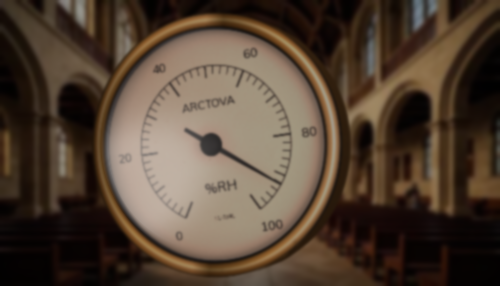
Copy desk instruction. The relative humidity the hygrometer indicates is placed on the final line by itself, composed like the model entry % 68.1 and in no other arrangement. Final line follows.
% 92
